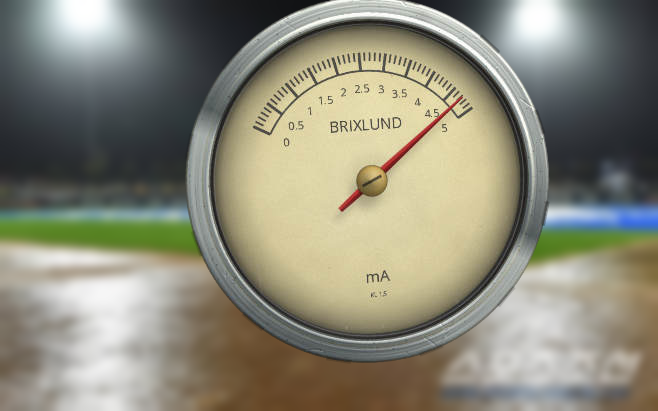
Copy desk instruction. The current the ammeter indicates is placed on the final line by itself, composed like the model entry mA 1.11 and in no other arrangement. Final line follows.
mA 4.7
